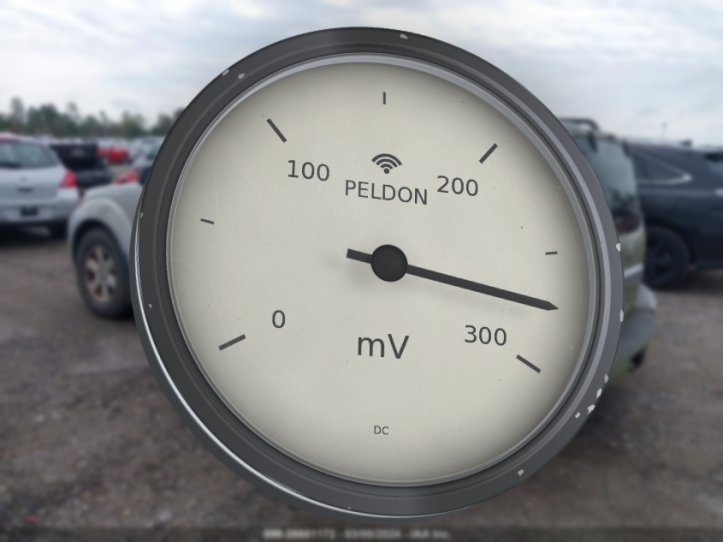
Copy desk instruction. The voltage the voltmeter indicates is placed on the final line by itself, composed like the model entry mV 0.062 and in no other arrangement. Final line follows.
mV 275
